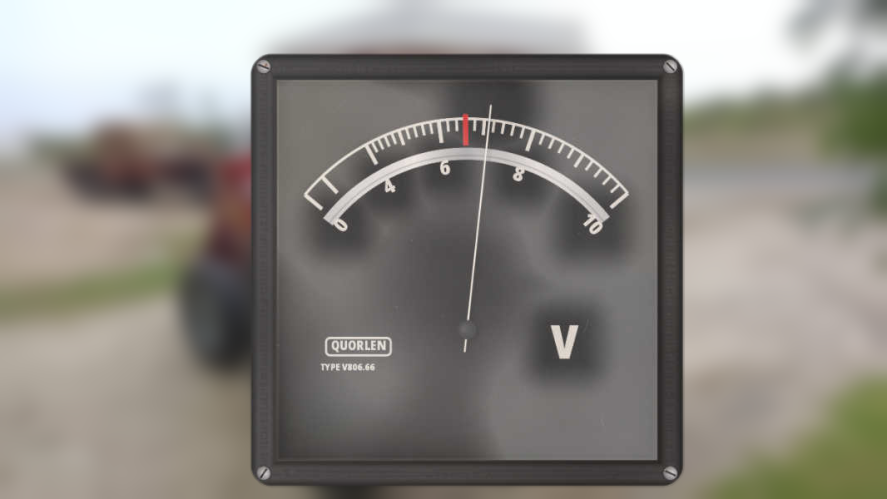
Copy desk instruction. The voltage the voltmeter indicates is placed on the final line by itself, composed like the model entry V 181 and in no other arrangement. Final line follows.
V 7.1
